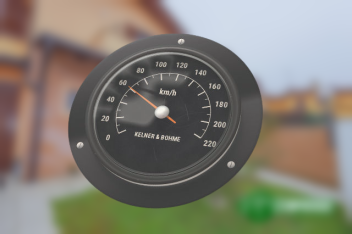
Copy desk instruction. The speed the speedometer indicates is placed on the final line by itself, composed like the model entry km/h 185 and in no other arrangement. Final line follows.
km/h 60
